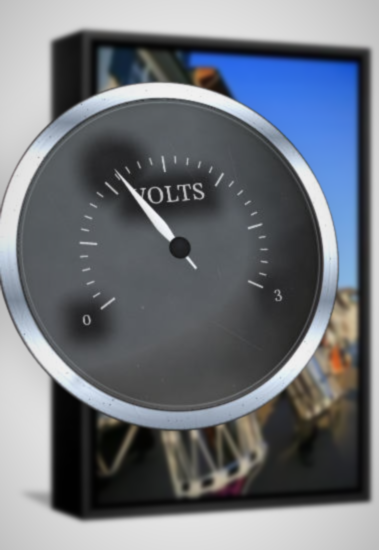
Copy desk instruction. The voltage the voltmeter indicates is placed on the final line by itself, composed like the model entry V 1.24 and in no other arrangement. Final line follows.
V 1.1
